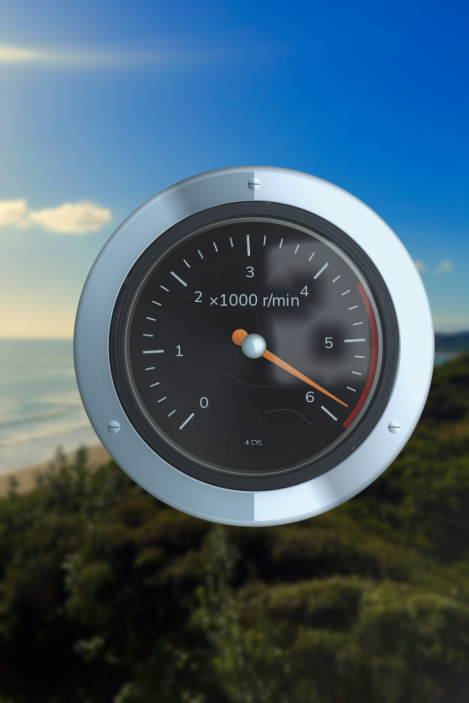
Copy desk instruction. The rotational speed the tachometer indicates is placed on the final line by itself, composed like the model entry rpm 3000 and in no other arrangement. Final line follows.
rpm 5800
